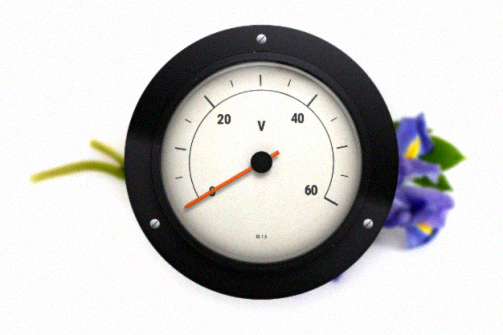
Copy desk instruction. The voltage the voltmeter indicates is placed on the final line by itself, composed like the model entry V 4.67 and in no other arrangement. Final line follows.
V 0
